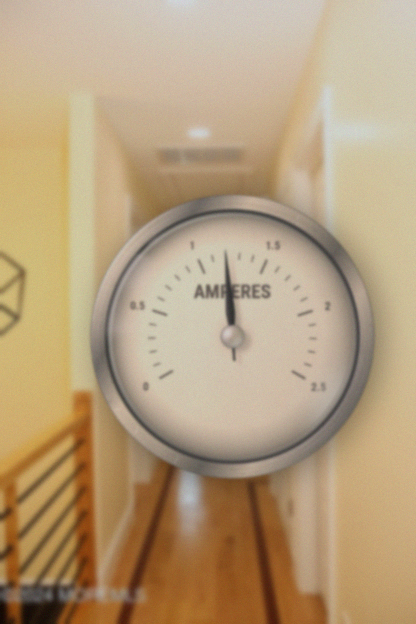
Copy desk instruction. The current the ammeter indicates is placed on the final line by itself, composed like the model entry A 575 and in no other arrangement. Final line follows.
A 1.2
